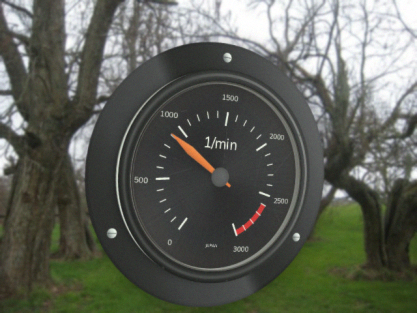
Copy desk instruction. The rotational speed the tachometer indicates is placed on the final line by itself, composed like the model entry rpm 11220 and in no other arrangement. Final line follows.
rpm 900
